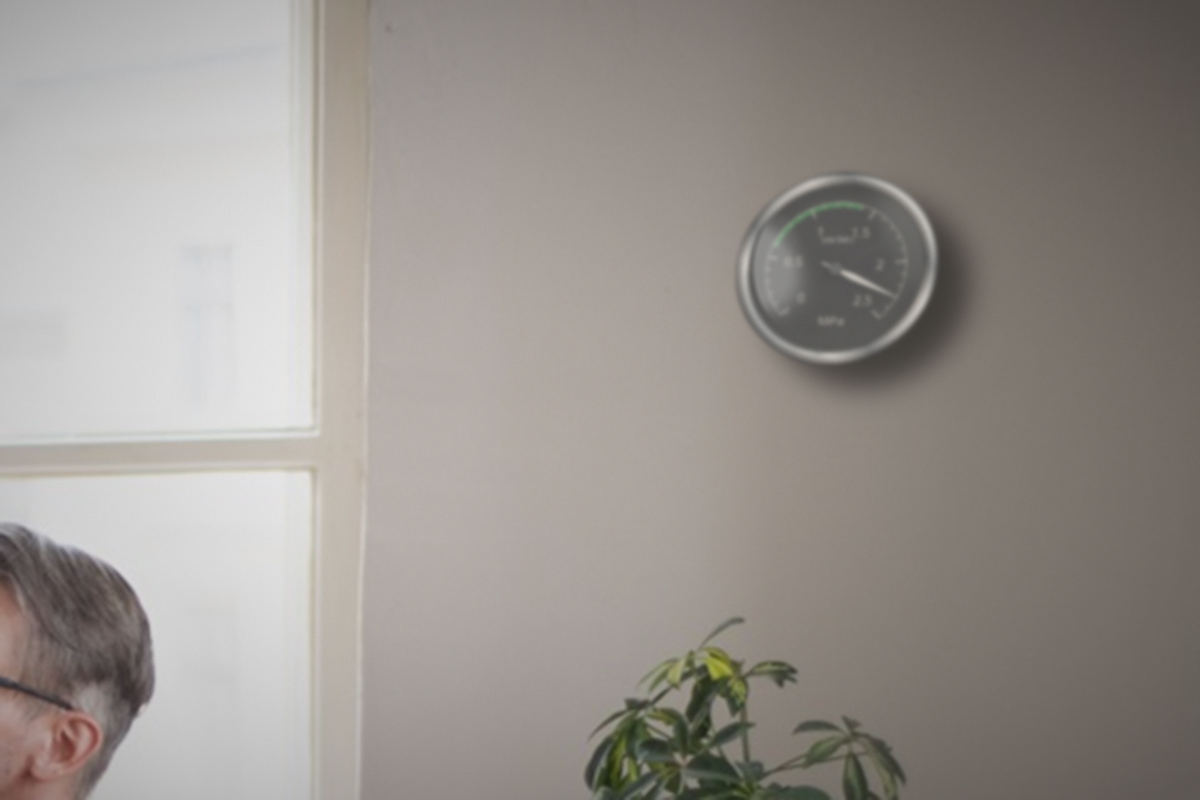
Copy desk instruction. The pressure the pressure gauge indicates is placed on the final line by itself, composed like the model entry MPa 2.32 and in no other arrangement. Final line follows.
MPa 2.3
